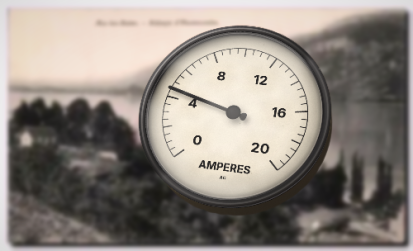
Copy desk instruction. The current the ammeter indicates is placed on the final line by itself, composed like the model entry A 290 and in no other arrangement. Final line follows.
A 4.5
